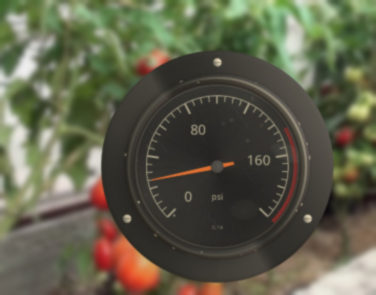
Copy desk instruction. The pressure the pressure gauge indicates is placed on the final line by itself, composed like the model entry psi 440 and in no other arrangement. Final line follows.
psi 25
